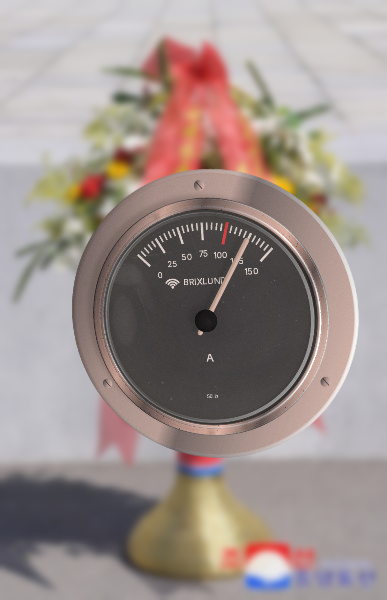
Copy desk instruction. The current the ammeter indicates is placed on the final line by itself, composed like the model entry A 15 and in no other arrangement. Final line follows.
A 125
